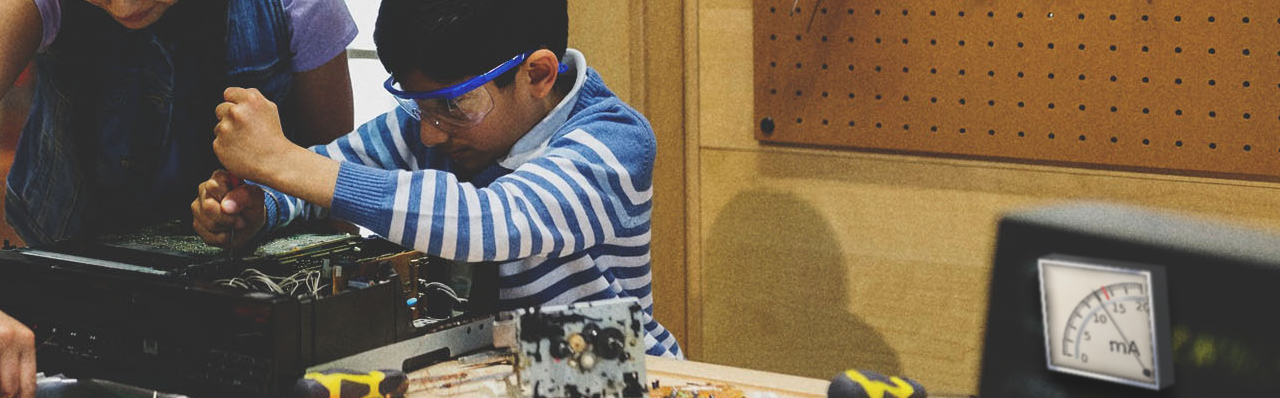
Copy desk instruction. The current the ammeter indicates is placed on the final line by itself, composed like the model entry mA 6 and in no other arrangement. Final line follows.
mA 12.5
